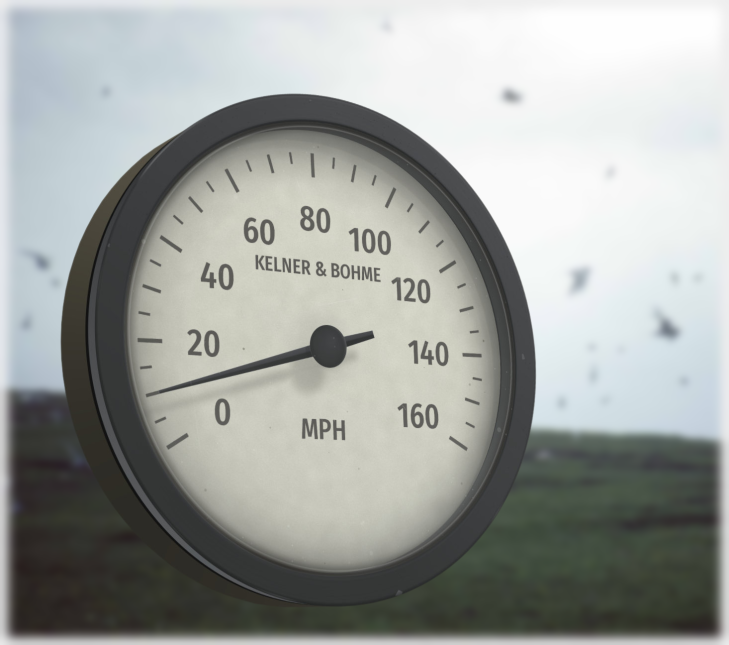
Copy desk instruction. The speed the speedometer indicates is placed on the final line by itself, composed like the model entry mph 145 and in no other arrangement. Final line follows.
mph 10
